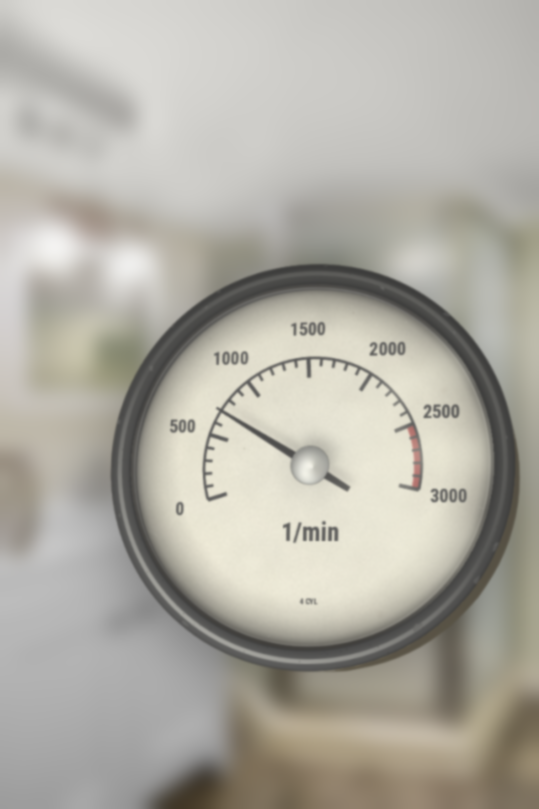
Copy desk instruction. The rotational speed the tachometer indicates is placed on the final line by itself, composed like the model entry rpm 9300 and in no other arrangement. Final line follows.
rpm 700
